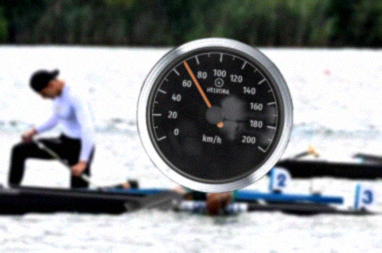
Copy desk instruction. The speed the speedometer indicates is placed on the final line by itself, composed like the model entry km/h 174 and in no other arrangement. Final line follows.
km/h 70
